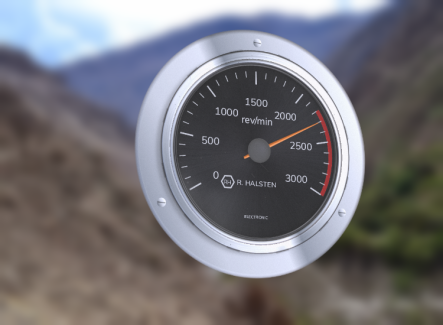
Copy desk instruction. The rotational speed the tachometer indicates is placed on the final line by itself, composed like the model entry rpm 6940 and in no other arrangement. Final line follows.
rpm 2300
